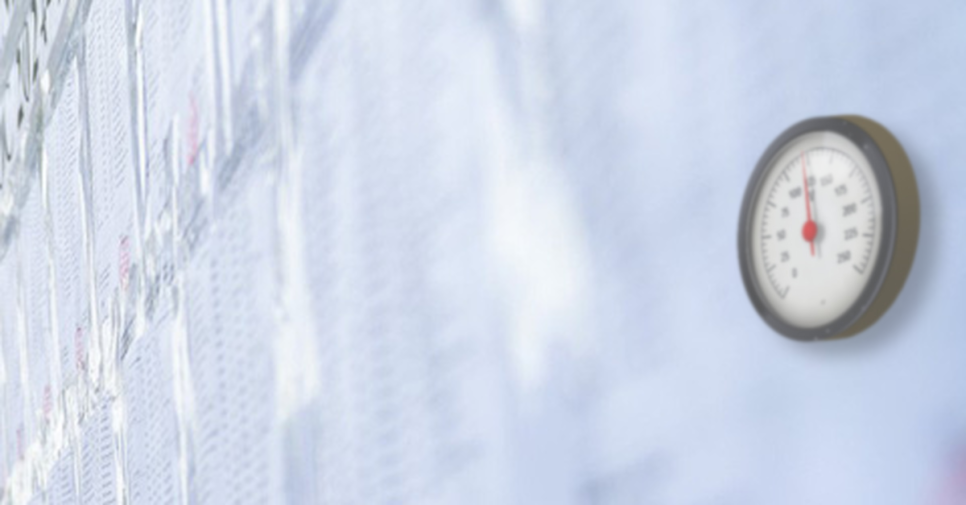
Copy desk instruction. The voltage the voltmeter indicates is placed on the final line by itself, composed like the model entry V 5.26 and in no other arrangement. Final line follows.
V 125
